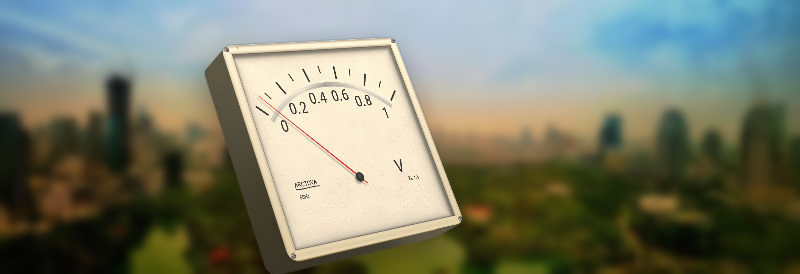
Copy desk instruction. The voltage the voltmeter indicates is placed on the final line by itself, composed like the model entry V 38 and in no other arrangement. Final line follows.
V 0.05
